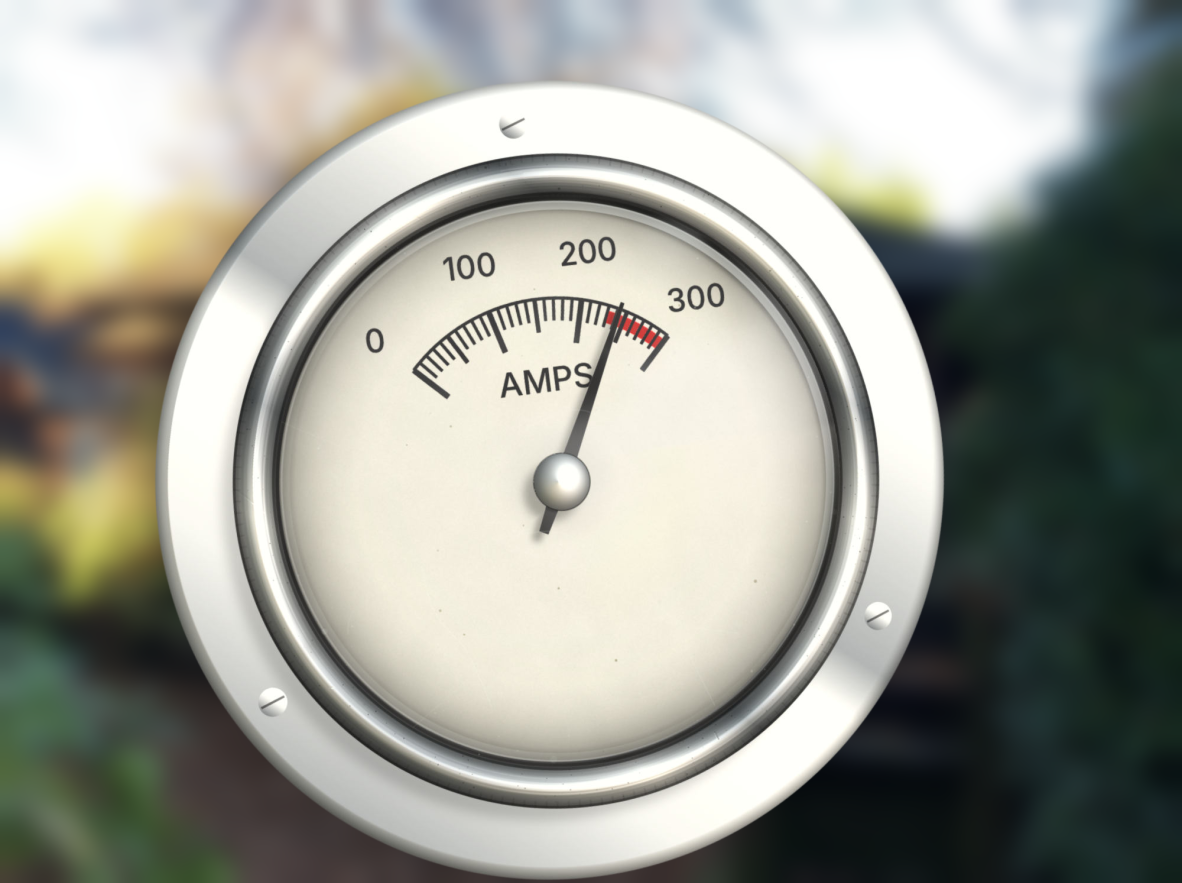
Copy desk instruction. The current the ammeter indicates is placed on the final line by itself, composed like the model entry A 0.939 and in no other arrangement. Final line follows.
A 240
